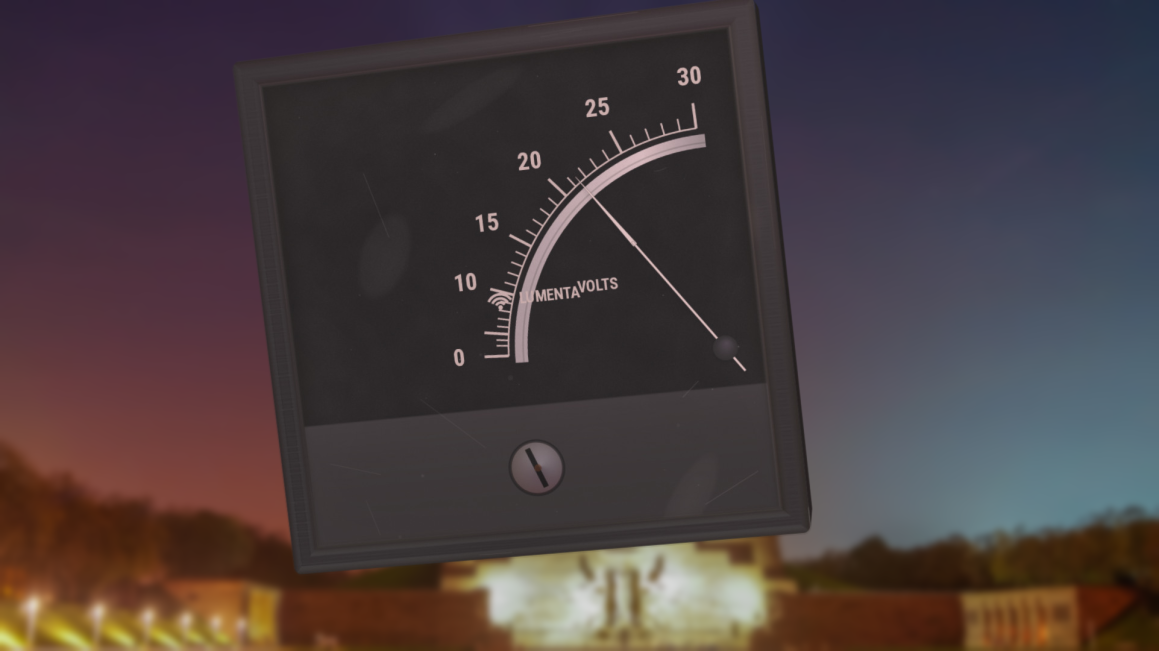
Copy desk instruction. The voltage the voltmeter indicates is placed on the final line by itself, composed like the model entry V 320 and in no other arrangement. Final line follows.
V 21.5
